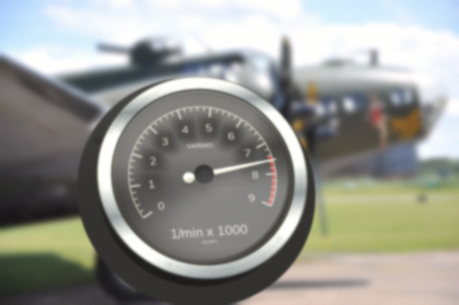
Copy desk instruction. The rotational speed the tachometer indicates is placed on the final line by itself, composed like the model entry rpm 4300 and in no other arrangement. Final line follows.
rpm 7600
